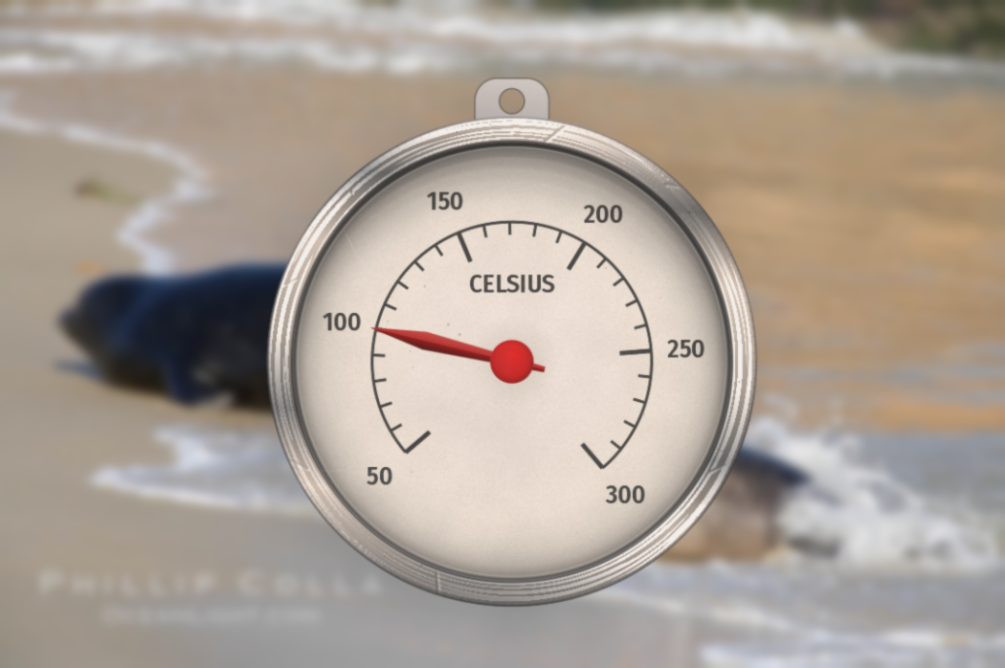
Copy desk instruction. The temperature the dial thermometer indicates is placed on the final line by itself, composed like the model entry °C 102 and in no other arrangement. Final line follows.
°C 100
